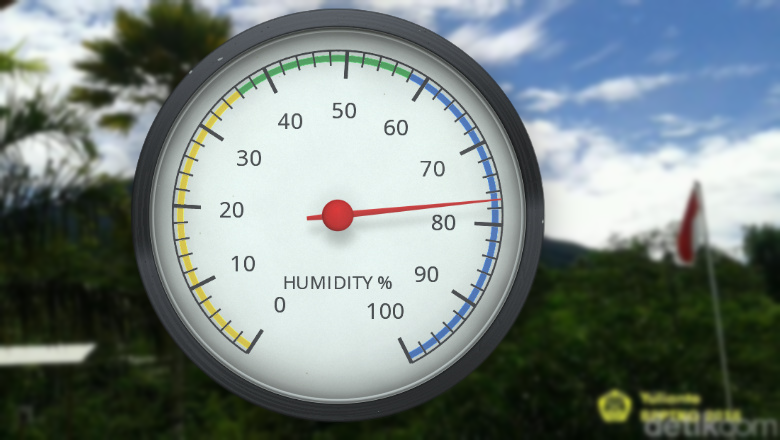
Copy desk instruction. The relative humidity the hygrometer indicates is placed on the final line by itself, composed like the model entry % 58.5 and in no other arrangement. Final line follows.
% 77
